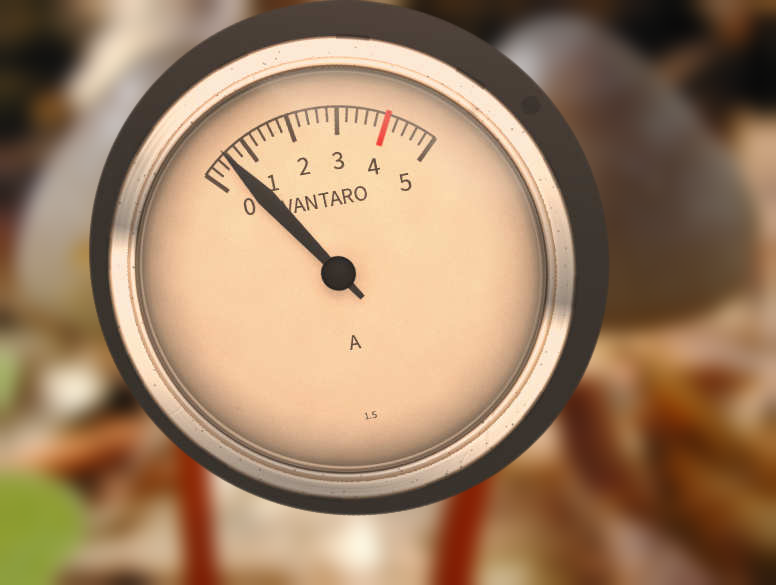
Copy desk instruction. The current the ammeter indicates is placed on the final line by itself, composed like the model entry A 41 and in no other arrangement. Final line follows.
A 0.6
